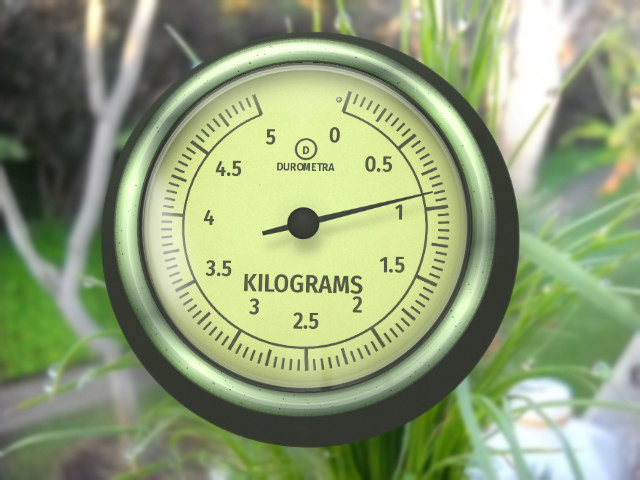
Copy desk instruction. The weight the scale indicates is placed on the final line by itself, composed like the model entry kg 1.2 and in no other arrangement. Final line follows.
kg 0.9
